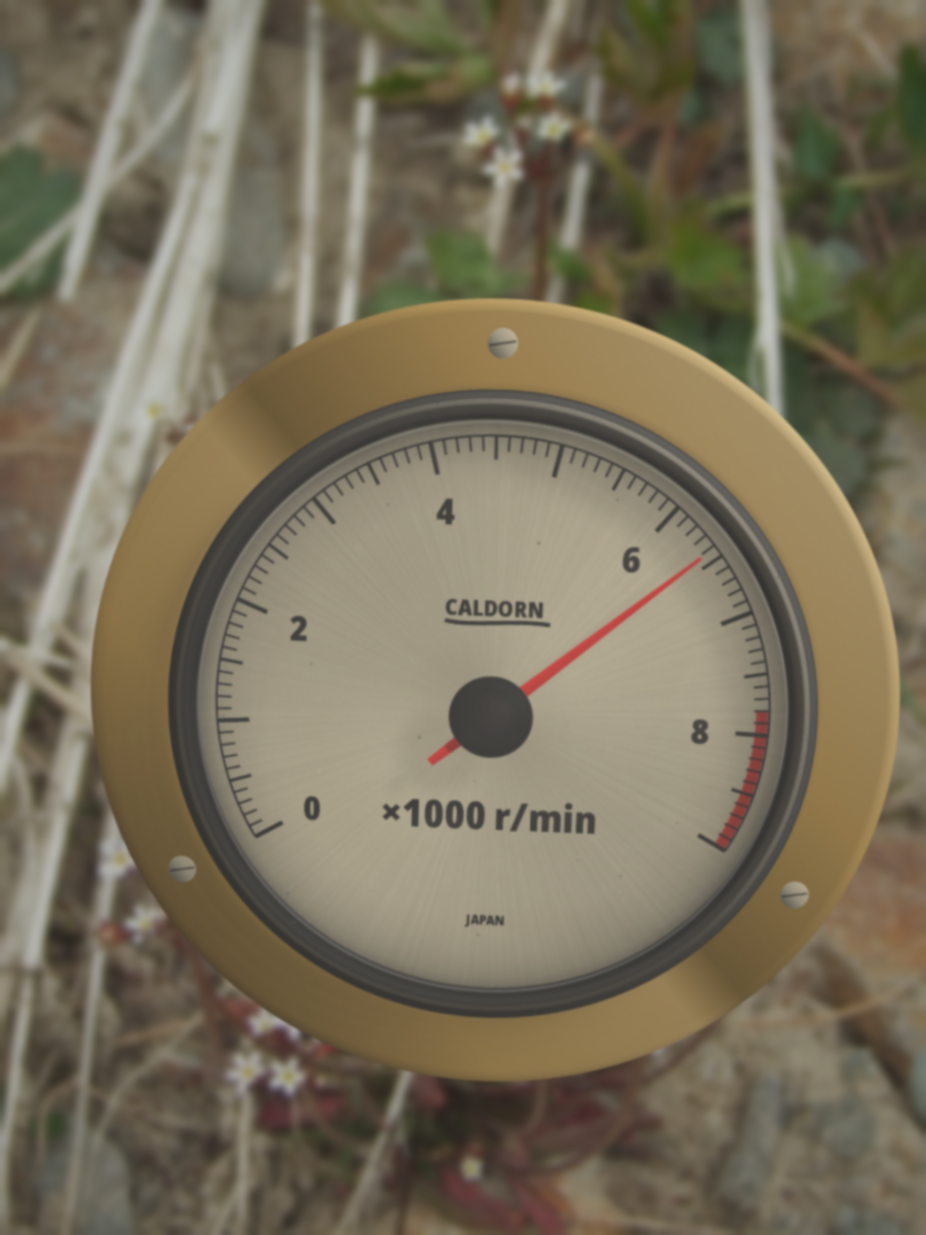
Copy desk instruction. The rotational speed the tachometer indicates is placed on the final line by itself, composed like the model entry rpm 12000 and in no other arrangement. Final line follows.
rpm 6400
